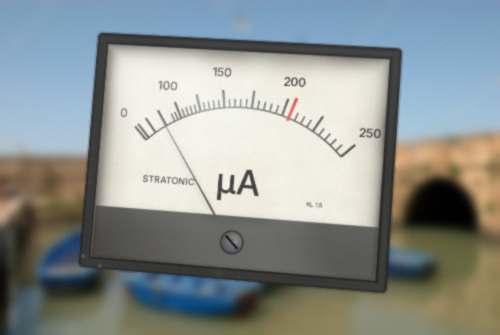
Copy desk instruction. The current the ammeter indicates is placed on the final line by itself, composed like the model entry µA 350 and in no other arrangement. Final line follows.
µA 75
